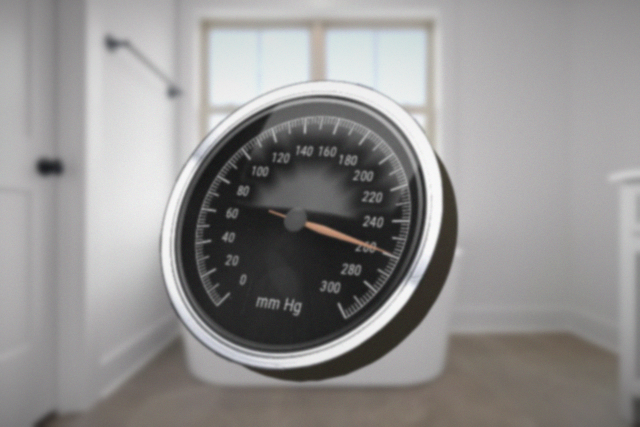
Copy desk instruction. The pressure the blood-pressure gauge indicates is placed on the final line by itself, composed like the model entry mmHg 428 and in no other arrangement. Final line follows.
mmHg 260
